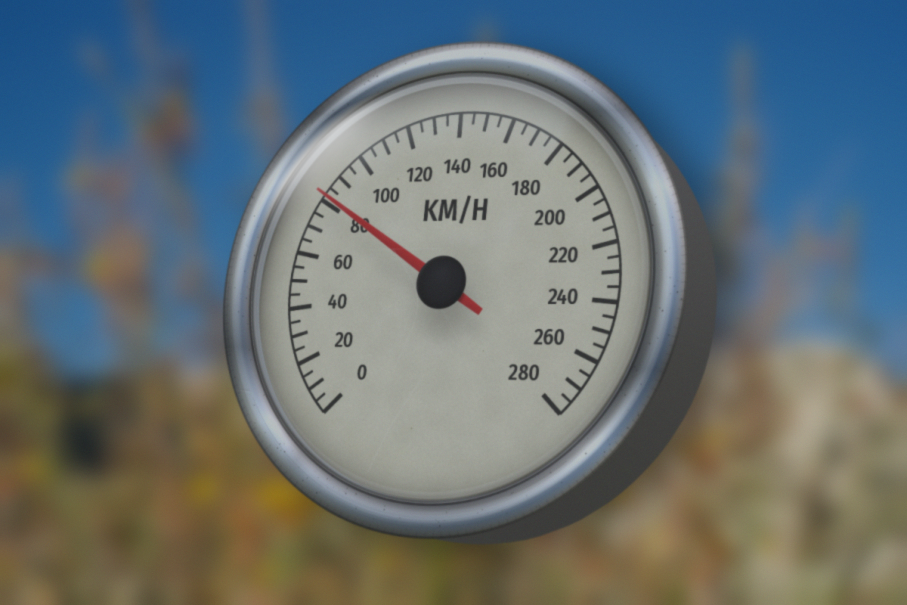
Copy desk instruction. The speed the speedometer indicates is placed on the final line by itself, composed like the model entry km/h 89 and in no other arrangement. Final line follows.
km/h 82.5
